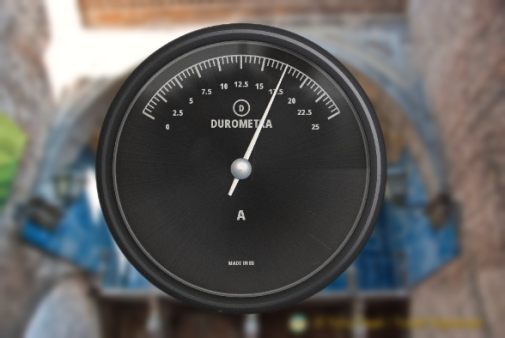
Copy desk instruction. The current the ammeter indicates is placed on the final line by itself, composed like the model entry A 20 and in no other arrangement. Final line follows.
A 17.5
